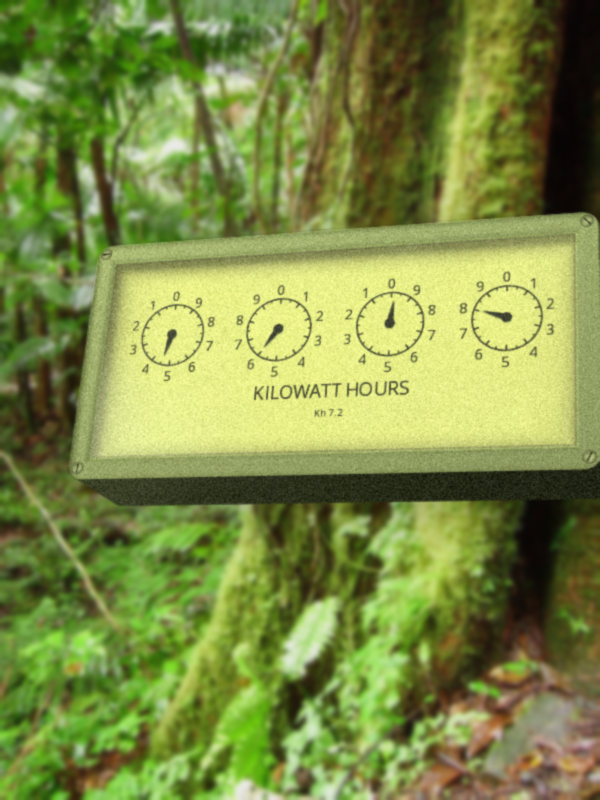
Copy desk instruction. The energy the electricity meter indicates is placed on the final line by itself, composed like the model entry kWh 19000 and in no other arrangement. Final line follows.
kWh 4598
